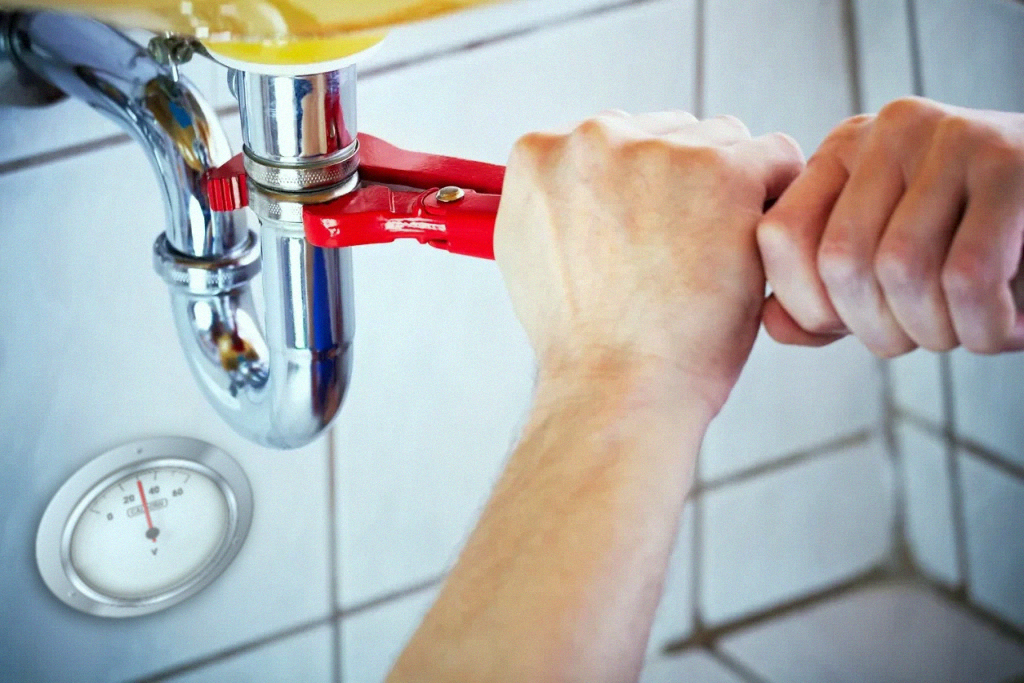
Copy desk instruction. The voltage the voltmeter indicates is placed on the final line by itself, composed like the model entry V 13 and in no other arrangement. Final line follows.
V 30
